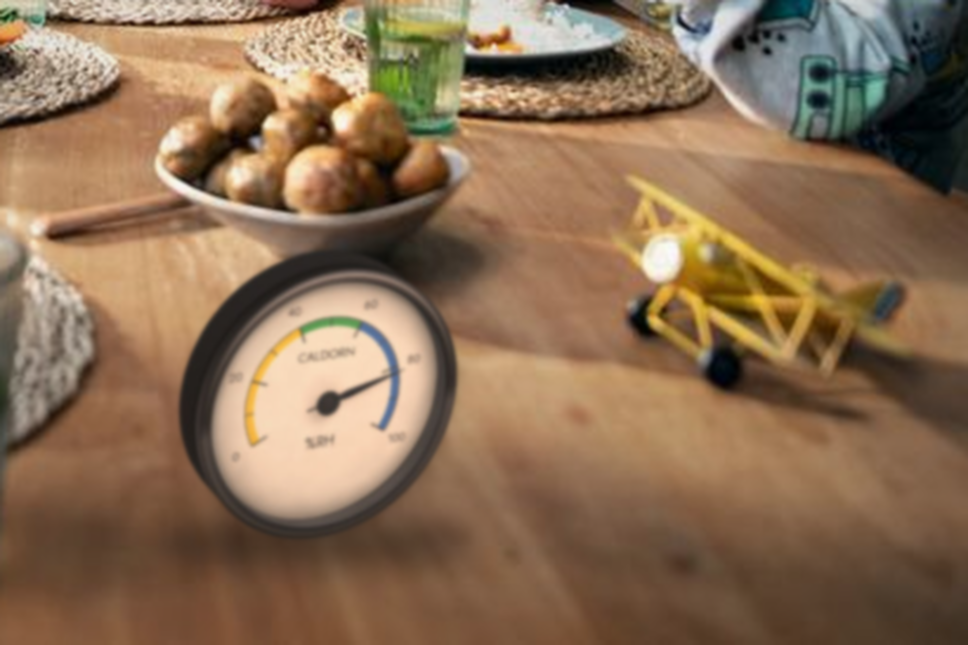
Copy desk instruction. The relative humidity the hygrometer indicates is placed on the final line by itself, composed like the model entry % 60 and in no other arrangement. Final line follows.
% 80
